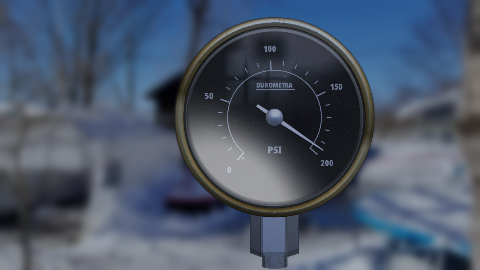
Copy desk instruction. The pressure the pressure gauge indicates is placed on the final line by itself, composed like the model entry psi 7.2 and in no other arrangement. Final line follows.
psi 195
